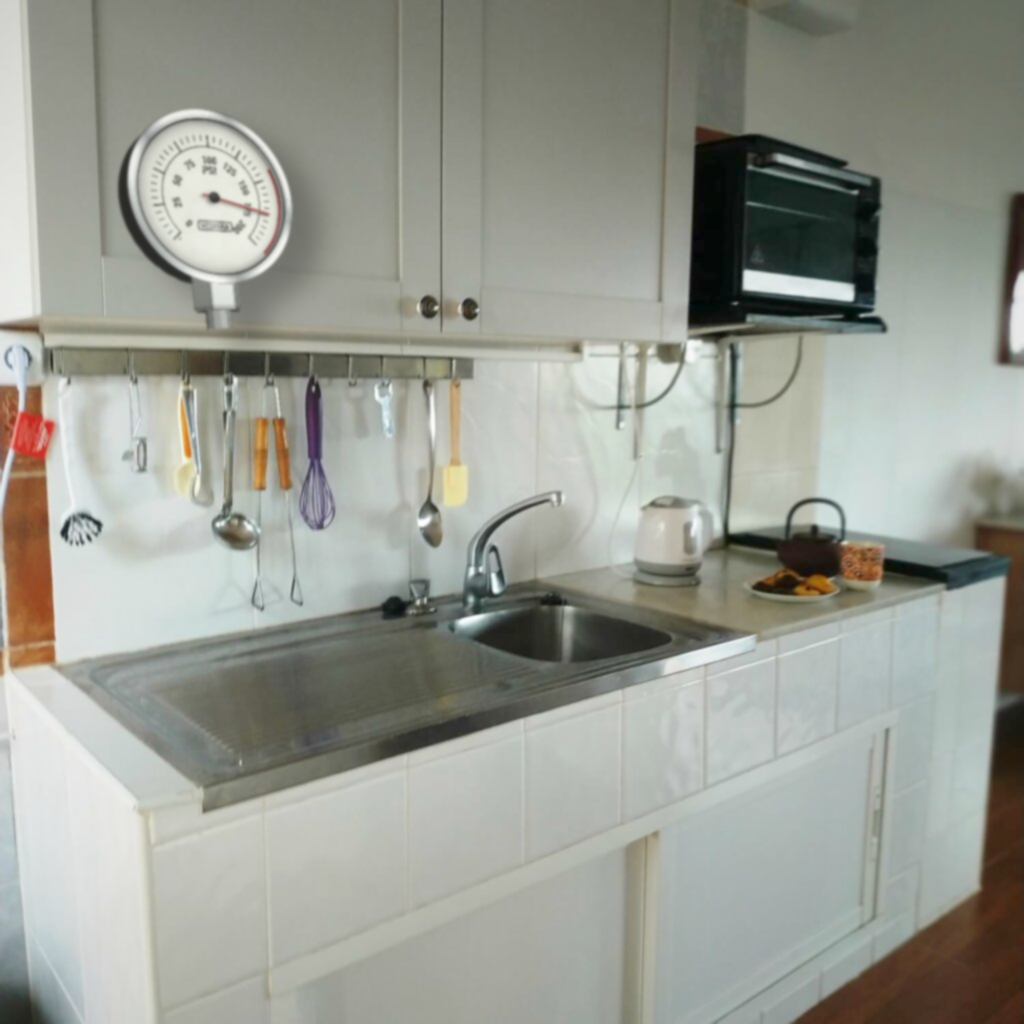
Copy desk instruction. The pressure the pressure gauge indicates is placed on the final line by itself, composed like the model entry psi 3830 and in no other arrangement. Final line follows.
psi 175
